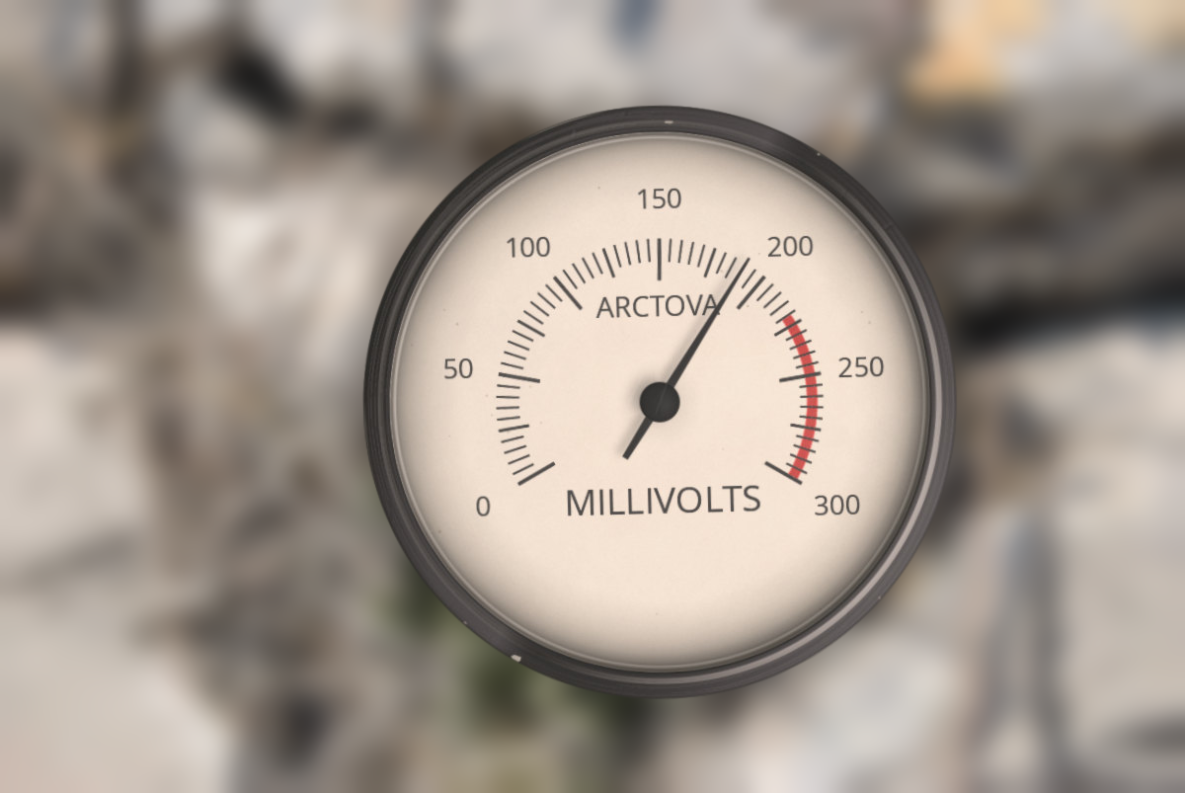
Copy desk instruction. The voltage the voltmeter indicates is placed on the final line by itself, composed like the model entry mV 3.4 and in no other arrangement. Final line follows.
mV 190
